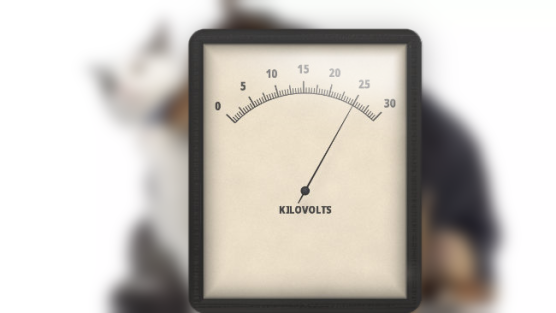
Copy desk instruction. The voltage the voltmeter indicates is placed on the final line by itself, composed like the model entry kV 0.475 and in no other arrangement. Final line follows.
kV 25
